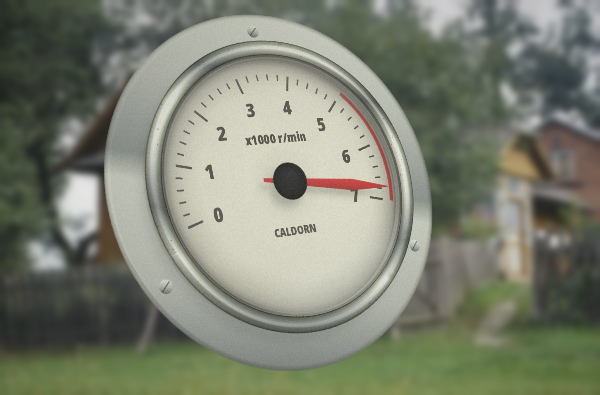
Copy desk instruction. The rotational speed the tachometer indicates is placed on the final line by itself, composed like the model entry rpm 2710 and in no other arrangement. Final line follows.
rpm 6800
